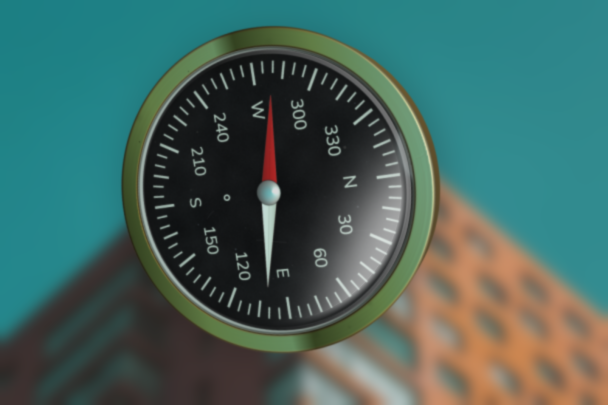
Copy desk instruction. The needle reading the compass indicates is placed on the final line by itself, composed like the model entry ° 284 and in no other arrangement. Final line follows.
° 280
